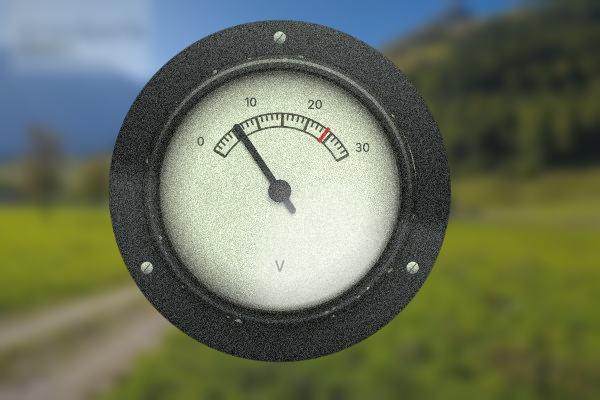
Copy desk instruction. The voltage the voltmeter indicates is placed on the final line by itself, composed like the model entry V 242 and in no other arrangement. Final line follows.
V 6
